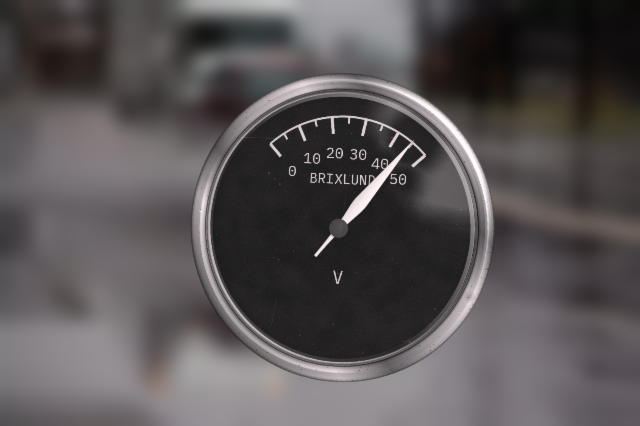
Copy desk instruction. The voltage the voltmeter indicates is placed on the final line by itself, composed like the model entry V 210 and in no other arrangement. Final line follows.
V 45
